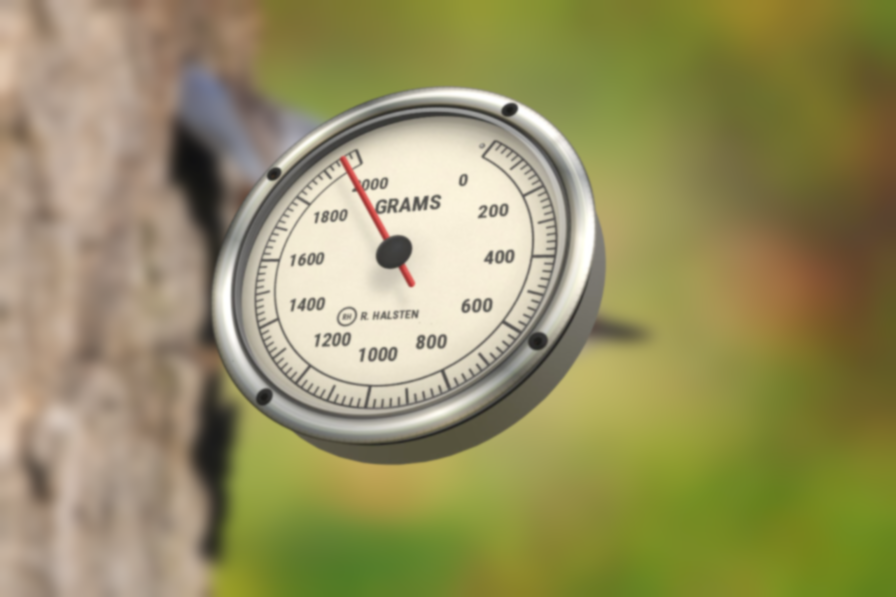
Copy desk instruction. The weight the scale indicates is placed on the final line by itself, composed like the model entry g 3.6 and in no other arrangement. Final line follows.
g 1960
